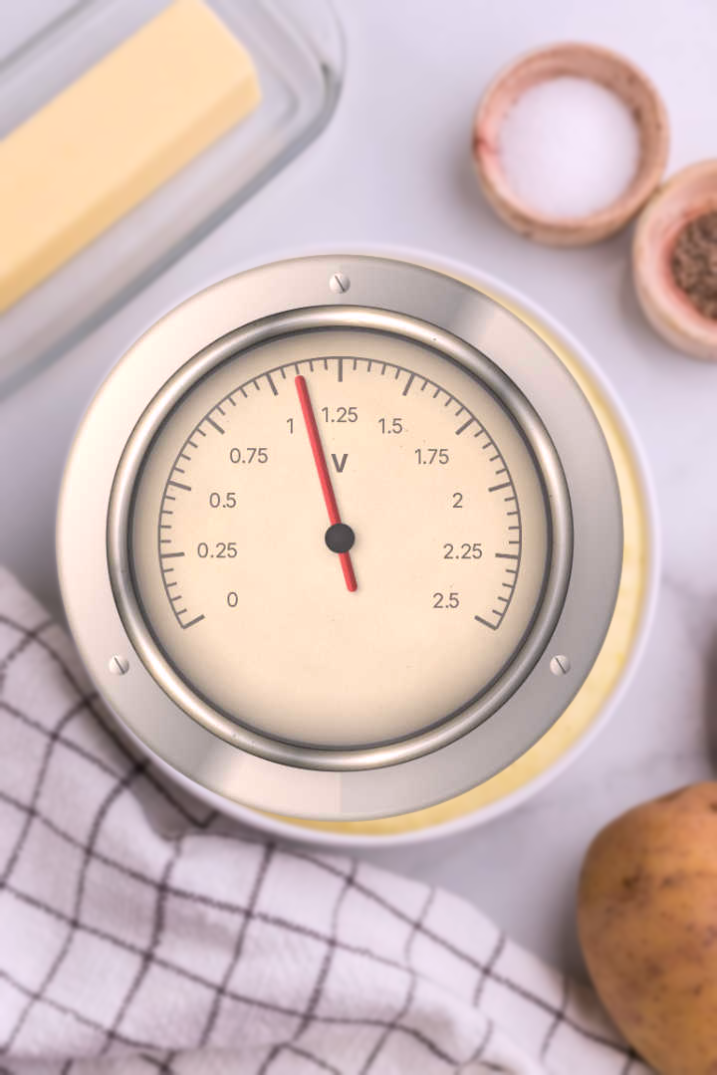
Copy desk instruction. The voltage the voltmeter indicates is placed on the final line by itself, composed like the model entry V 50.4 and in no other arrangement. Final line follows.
V 1.1
